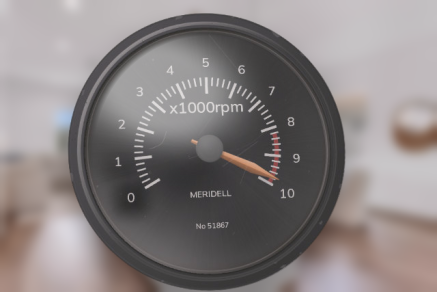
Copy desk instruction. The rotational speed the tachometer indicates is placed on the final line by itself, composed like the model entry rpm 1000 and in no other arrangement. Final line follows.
rpm 9800
